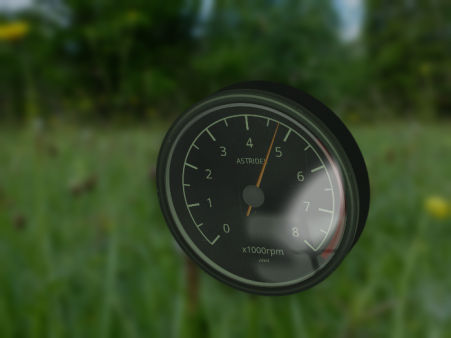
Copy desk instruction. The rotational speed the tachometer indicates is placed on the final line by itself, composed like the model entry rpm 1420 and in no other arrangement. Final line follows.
rpm 4750
